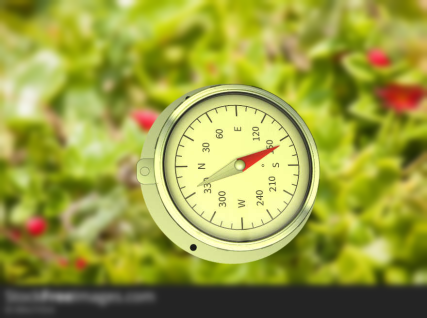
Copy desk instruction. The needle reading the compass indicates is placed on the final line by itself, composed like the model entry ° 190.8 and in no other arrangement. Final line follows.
° 155
